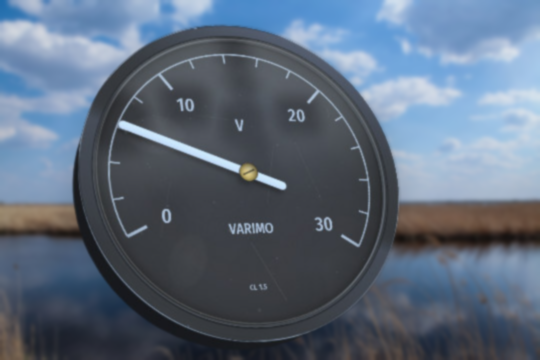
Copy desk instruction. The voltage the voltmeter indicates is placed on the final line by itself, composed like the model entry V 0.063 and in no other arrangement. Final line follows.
V 6
